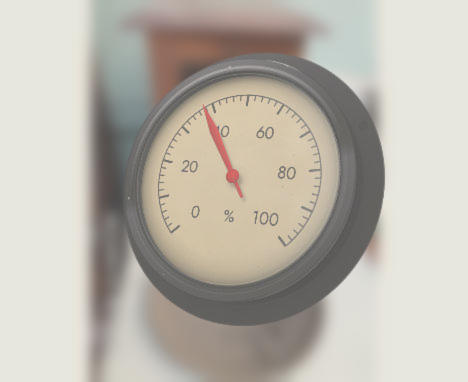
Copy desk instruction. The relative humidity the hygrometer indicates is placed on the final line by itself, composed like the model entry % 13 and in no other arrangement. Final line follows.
% 38
